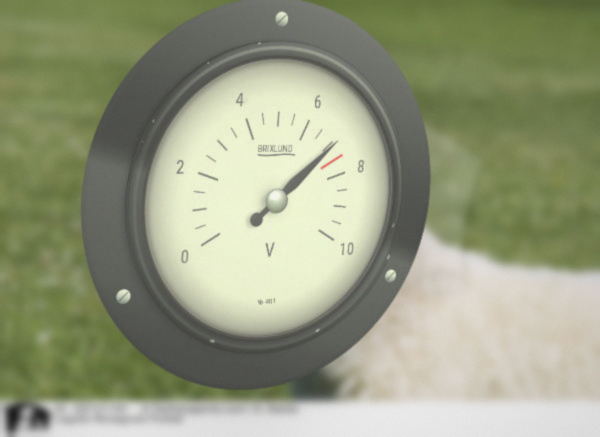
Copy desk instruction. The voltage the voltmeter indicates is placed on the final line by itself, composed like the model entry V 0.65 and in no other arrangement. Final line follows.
V 7
